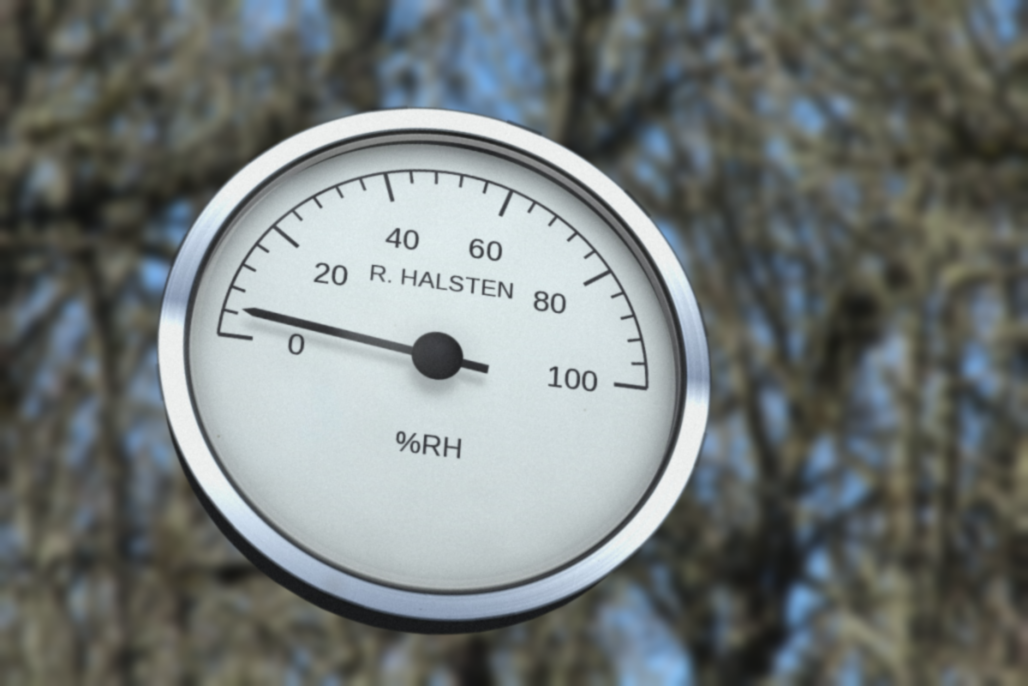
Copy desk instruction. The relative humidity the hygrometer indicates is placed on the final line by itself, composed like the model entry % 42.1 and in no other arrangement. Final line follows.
% 4
